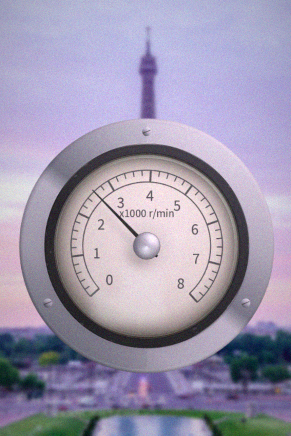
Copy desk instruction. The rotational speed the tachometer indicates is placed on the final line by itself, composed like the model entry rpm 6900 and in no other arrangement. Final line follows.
rpm 2600
